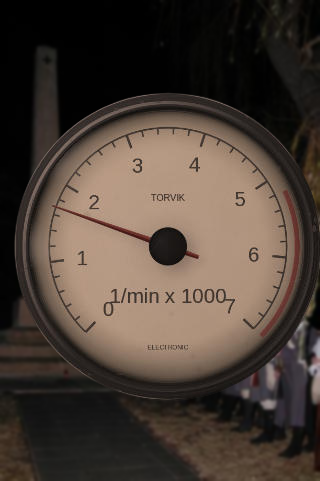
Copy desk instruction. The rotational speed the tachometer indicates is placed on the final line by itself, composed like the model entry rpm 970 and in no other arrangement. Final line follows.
rpm 1700
